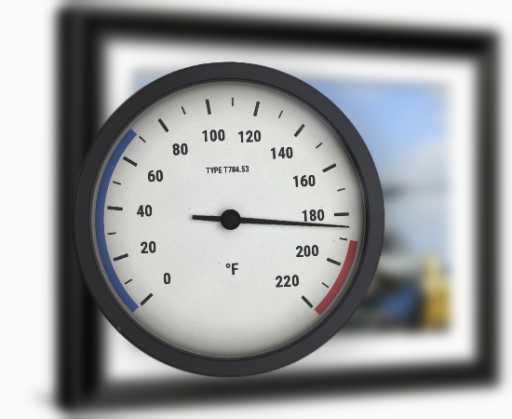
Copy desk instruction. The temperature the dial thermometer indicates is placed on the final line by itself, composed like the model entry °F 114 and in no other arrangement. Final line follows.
°F 185
